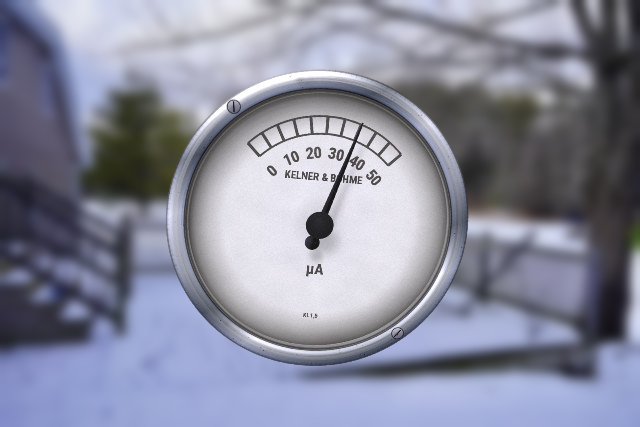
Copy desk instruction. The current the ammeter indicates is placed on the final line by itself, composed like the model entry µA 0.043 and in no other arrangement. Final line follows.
µA 35
